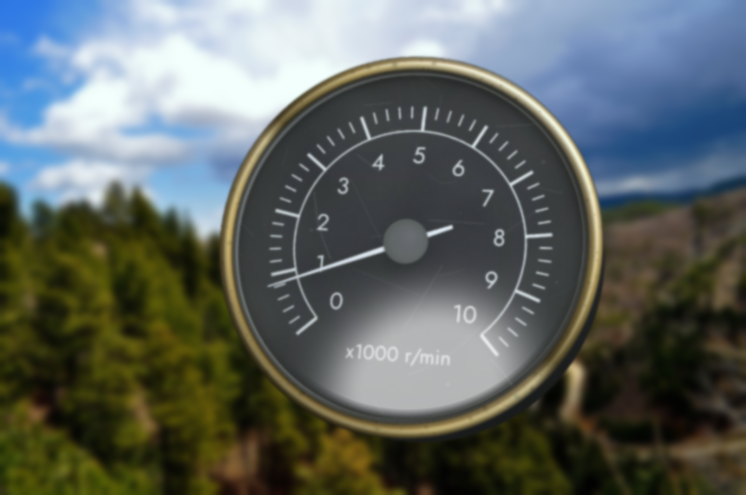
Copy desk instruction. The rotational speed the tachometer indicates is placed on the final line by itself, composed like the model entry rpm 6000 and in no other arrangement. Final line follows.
rpm 800
